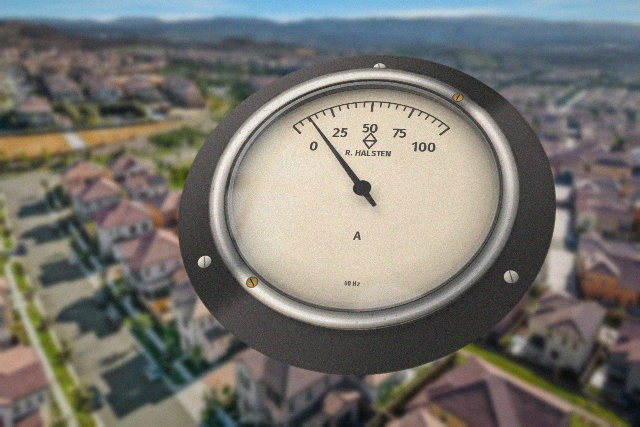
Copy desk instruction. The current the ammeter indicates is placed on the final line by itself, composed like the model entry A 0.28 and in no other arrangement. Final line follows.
A 10
